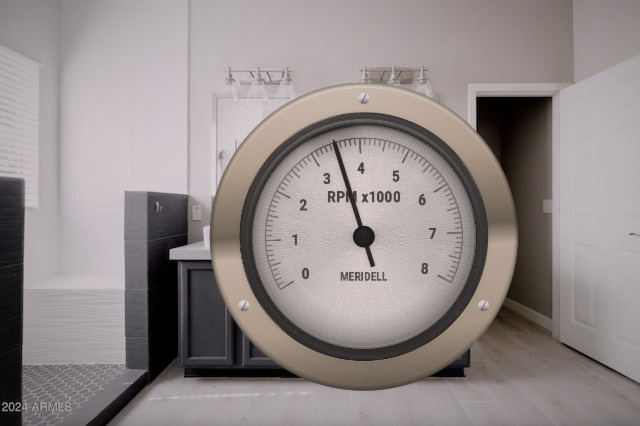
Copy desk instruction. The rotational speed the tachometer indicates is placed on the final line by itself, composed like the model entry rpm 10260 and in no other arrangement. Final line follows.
rpm 3500
